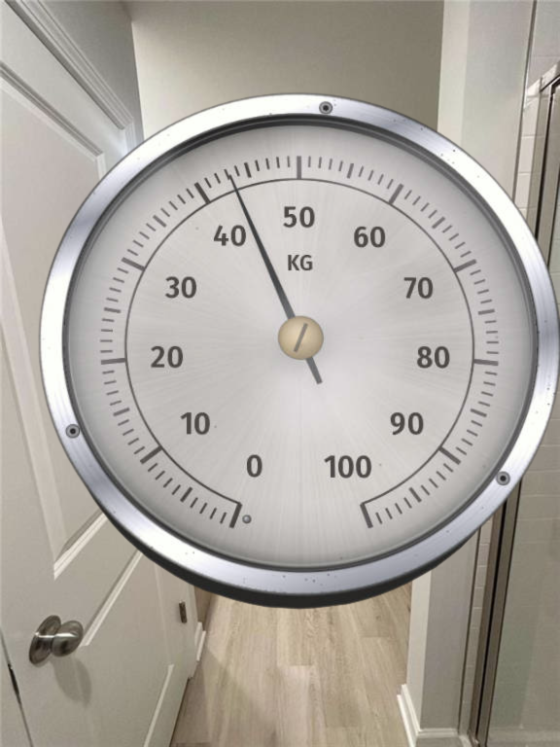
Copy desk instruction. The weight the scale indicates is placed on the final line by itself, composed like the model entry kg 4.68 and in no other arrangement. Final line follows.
kg 43
